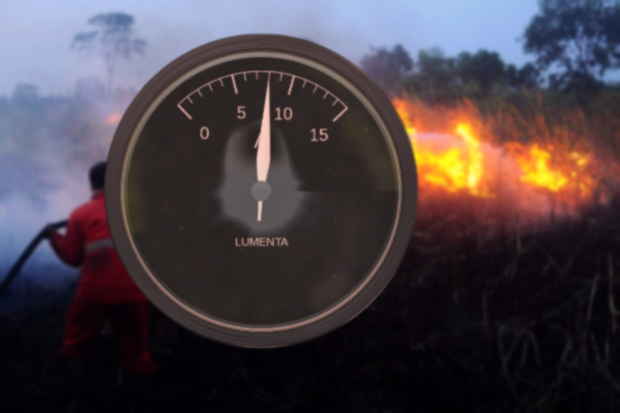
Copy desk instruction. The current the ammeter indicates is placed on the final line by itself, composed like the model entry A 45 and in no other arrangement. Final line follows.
A 8
